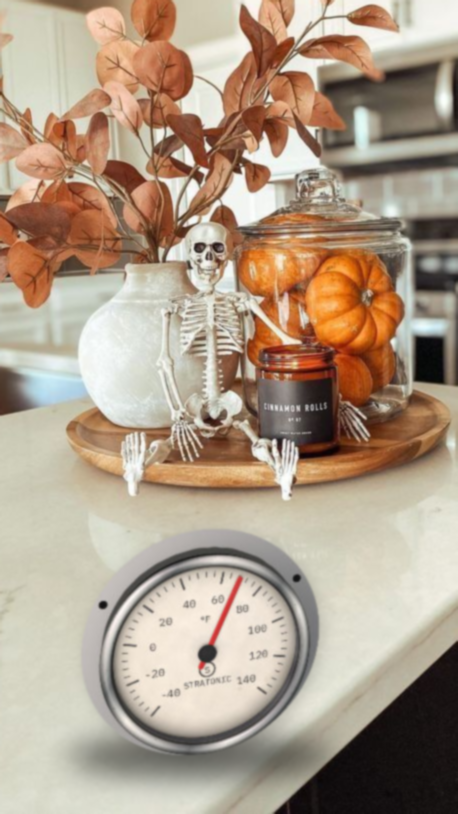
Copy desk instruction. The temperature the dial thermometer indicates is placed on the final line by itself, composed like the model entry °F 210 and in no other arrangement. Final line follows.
°F 68
